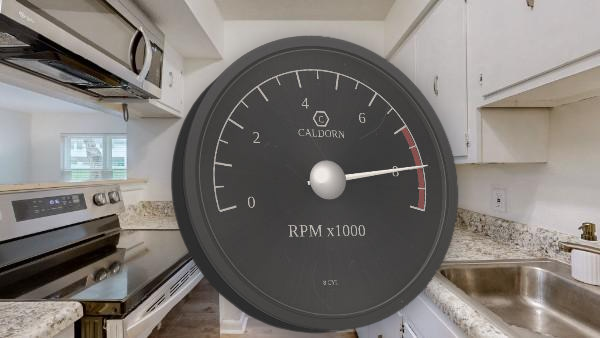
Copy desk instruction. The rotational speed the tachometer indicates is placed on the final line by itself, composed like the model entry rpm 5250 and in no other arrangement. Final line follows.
rpm 8000
